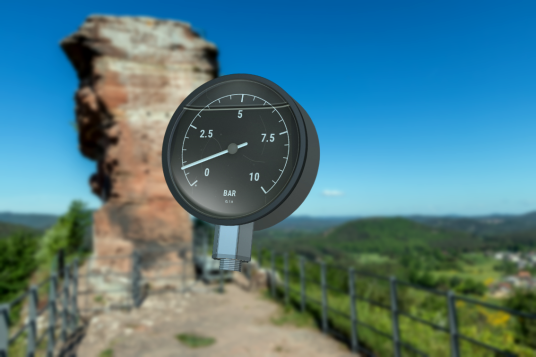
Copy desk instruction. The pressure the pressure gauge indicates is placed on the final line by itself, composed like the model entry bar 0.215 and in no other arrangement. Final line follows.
bar 0.75
